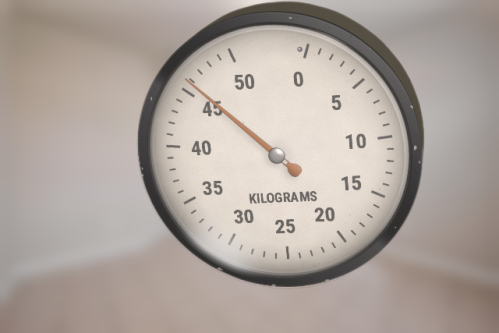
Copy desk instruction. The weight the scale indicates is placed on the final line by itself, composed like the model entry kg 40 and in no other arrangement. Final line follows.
kg 46
